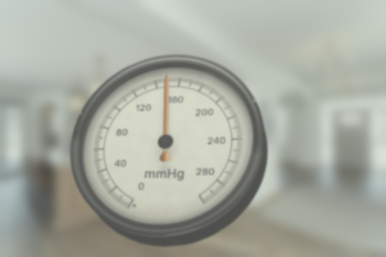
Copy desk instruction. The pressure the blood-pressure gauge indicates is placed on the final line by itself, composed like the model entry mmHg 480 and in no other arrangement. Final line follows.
mmHg 150
